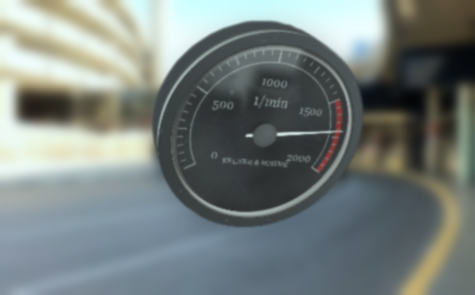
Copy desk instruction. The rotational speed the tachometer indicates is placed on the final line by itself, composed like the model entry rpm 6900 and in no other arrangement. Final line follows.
rpm 1700
